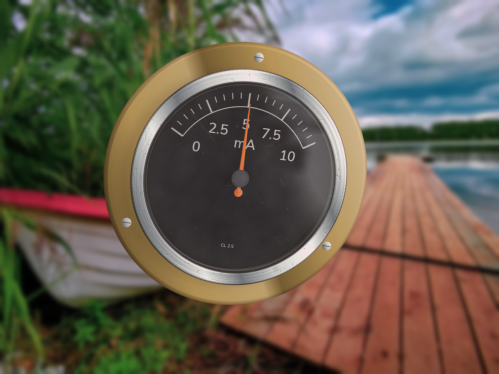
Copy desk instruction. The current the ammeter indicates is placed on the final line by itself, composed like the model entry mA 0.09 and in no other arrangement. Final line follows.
mA 5
